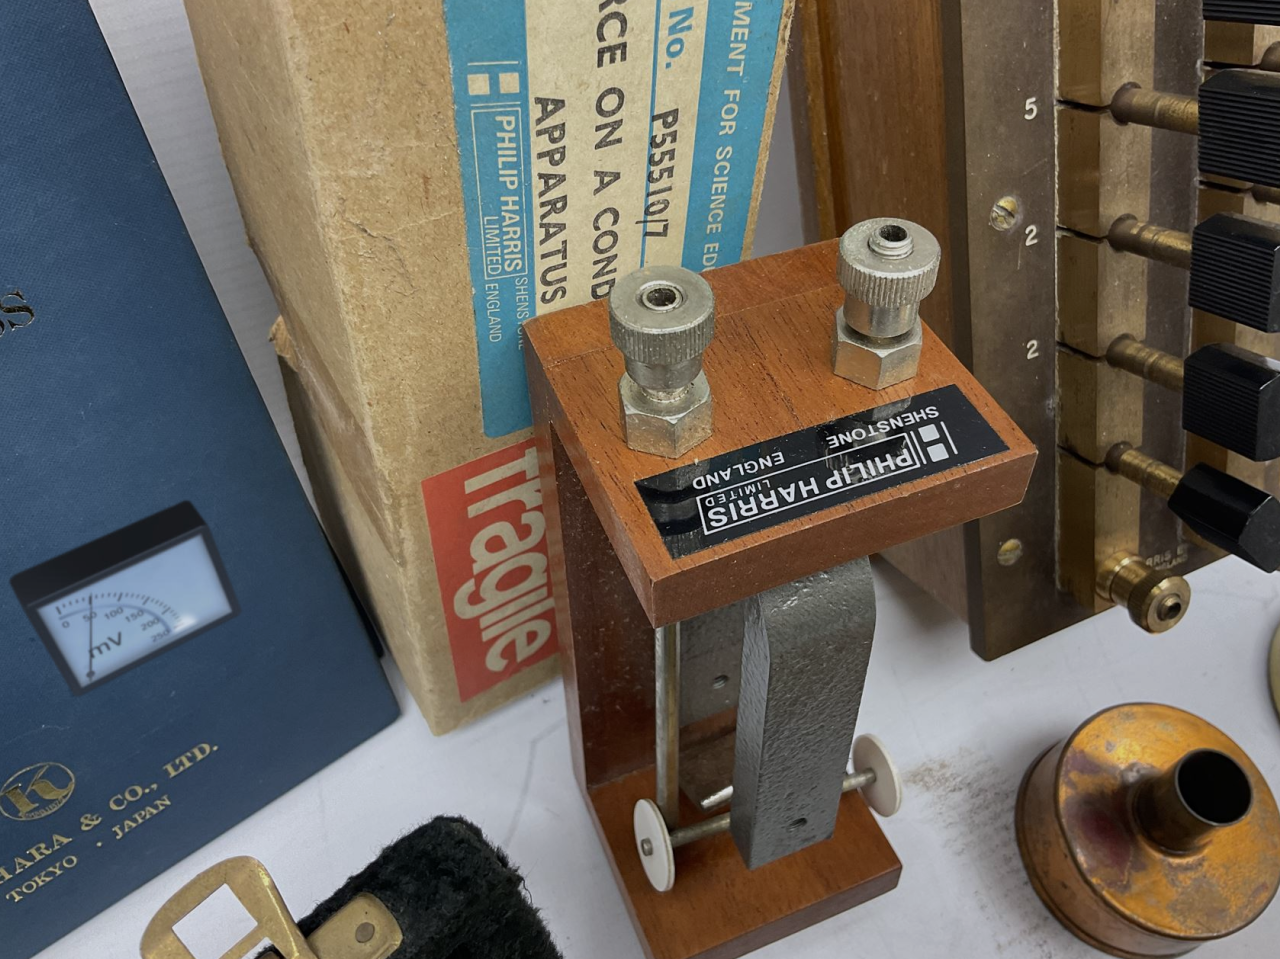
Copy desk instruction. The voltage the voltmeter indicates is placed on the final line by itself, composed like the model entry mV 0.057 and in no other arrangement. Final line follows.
mV 50
